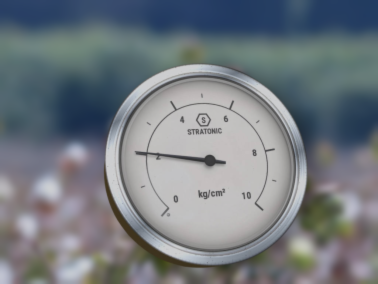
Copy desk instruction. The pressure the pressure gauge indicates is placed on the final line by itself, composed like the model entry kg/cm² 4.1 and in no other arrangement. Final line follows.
kg/cm² 2
